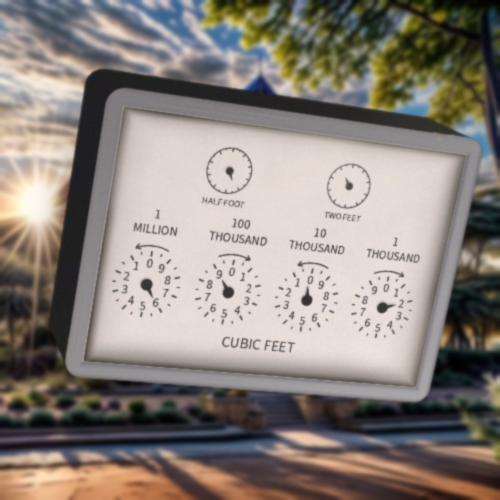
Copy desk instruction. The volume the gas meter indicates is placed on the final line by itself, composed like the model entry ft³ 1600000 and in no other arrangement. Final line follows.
ft³ 590200
